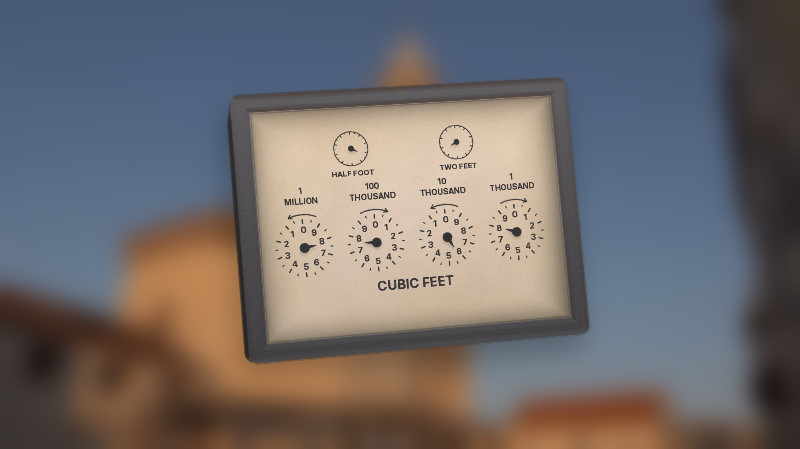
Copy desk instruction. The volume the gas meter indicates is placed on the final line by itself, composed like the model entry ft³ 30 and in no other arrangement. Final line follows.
ft³ 775800
